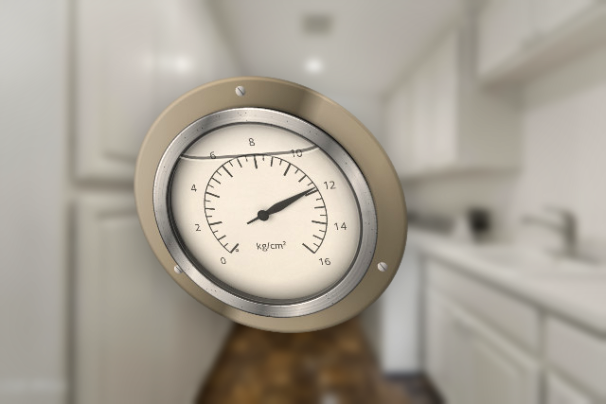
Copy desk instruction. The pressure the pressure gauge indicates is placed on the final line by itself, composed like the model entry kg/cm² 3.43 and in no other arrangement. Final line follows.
kg/cm² 11.75
